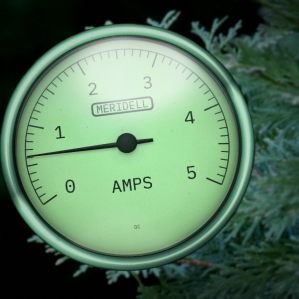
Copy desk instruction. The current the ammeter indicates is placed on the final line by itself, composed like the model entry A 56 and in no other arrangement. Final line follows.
A 0.6
